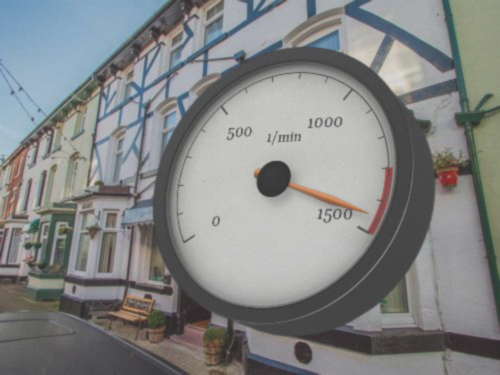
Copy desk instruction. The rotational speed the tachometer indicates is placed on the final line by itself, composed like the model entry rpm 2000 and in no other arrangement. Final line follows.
rpm 1450
